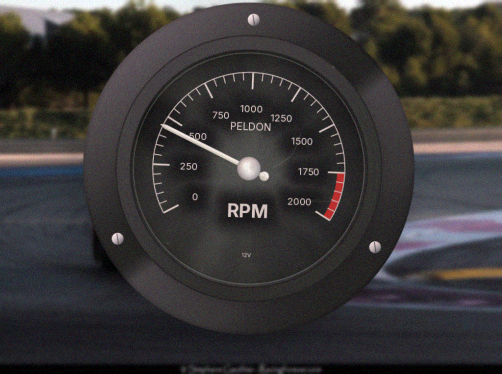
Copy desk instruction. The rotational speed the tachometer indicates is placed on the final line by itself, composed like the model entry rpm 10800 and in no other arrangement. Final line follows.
rpm 450
